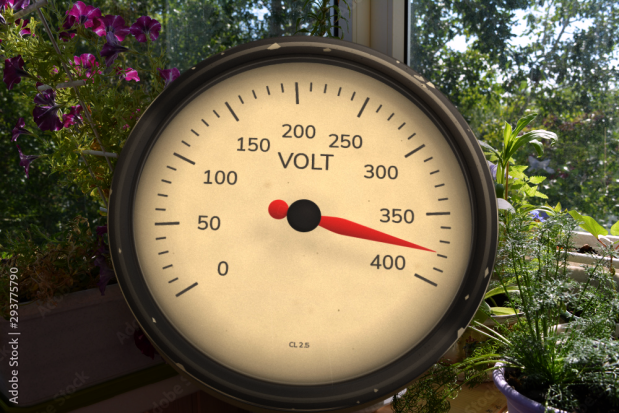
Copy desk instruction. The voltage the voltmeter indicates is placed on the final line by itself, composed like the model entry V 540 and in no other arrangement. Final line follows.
V 380
